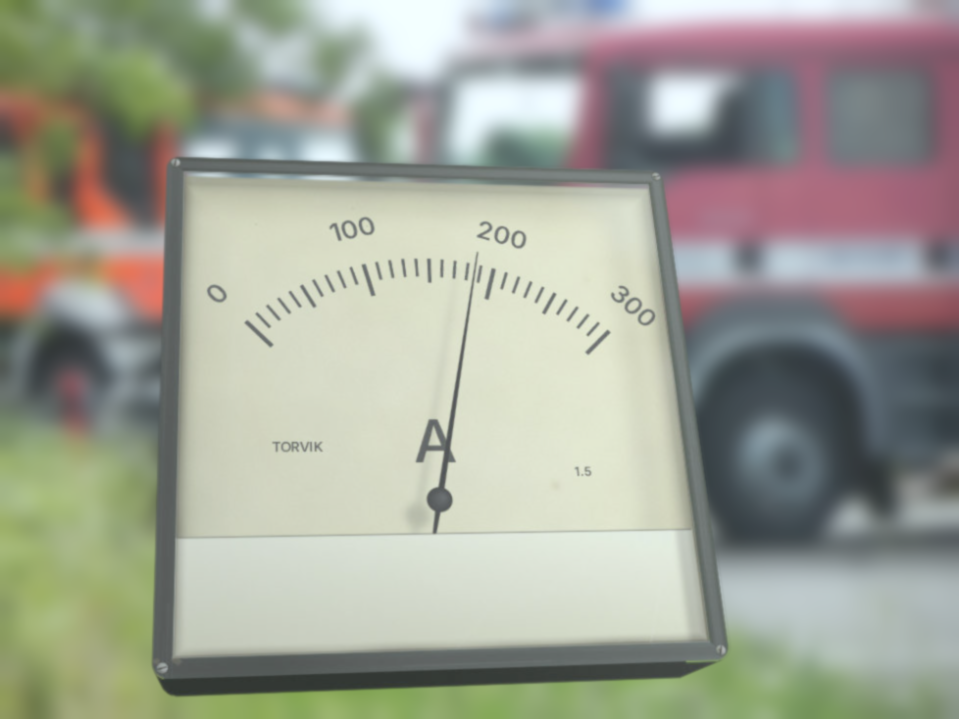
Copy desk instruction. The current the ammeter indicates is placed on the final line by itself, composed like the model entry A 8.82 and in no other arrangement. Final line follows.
A 185
